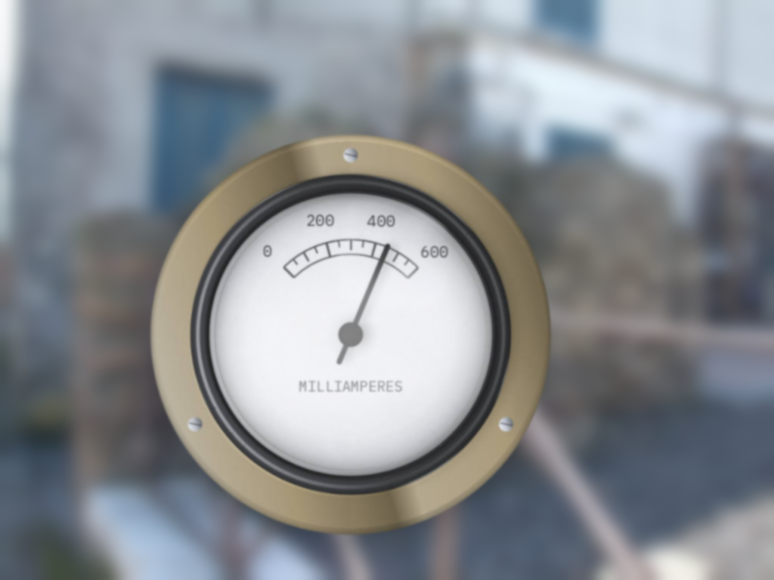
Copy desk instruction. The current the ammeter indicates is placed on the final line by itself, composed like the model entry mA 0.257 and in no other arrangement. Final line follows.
mA 450
